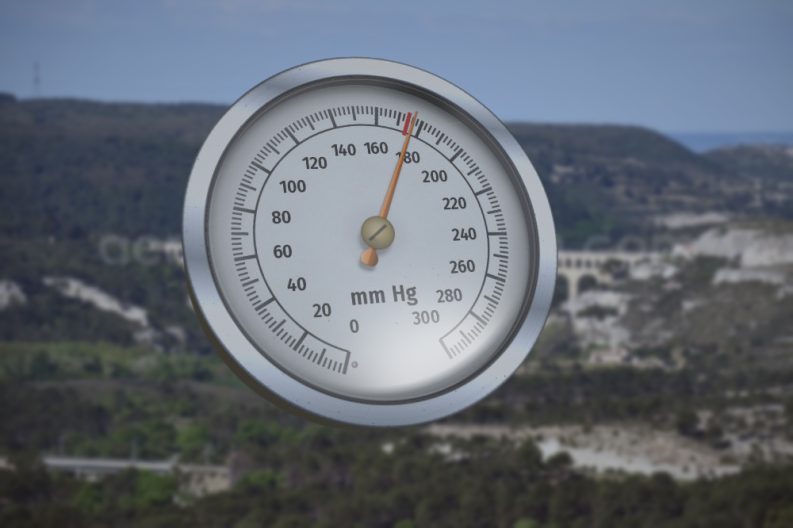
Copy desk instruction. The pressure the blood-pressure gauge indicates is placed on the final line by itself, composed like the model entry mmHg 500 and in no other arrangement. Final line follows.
mmHg 176
